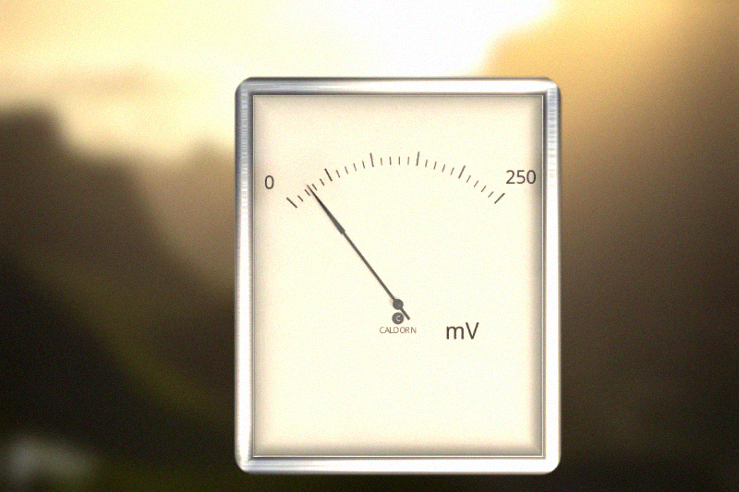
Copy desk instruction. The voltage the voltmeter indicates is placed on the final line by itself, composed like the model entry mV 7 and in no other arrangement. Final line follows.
mV 25
